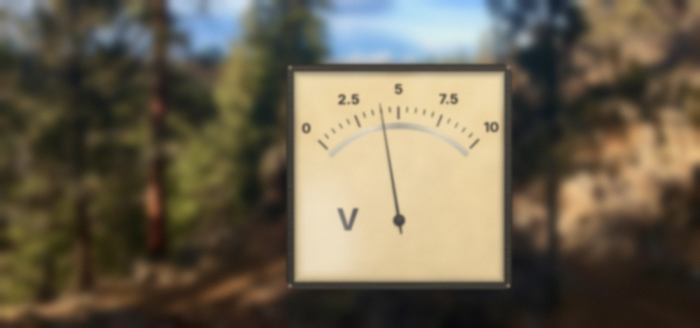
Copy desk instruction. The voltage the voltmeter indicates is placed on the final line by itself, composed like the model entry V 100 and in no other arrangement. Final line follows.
V 4
